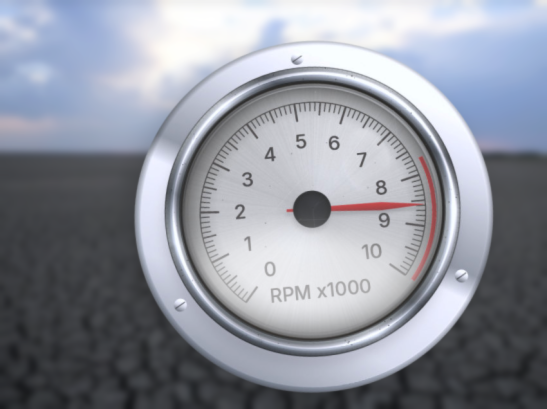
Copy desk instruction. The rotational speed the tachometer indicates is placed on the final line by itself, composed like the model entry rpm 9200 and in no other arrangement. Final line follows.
rpm 8600
